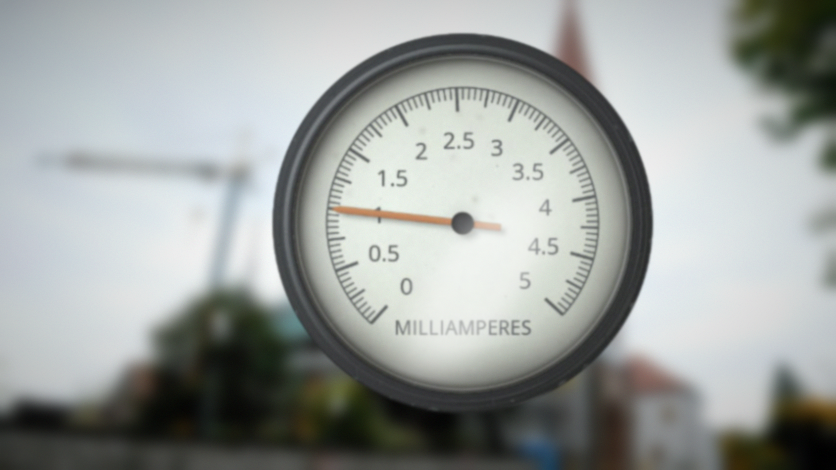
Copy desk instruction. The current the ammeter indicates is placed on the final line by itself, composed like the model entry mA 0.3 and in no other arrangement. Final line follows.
mA 1
